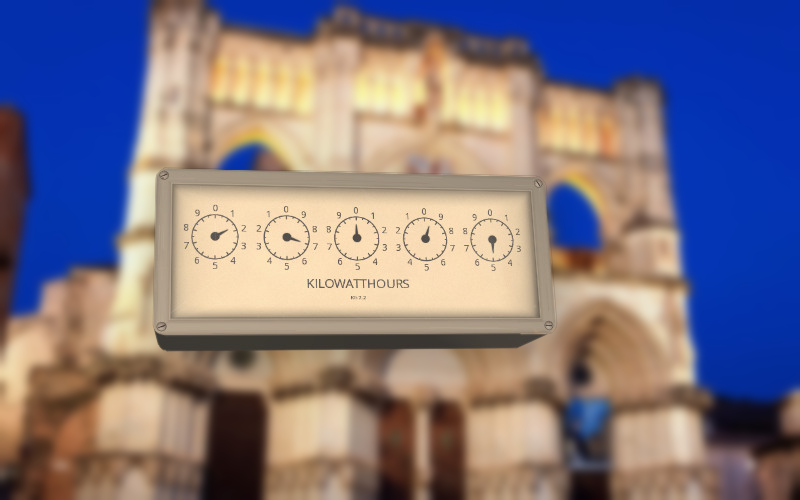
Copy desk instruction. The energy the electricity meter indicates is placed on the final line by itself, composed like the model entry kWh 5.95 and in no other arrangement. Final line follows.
kWh 16995
